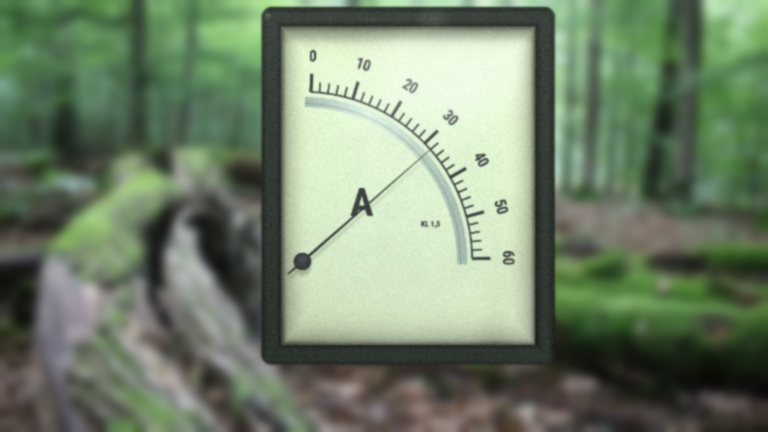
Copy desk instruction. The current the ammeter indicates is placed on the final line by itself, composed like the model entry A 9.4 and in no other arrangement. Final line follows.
A 32
